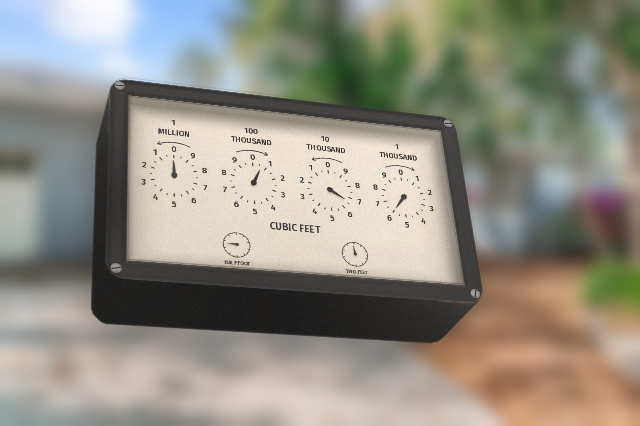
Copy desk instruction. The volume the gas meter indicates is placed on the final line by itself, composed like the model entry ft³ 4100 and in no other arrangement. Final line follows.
ft³ 6600
